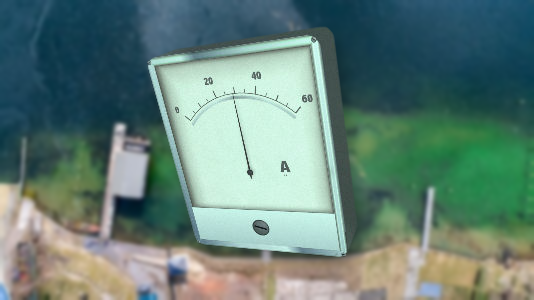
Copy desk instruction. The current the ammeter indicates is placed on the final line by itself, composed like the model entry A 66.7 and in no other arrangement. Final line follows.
A 30
